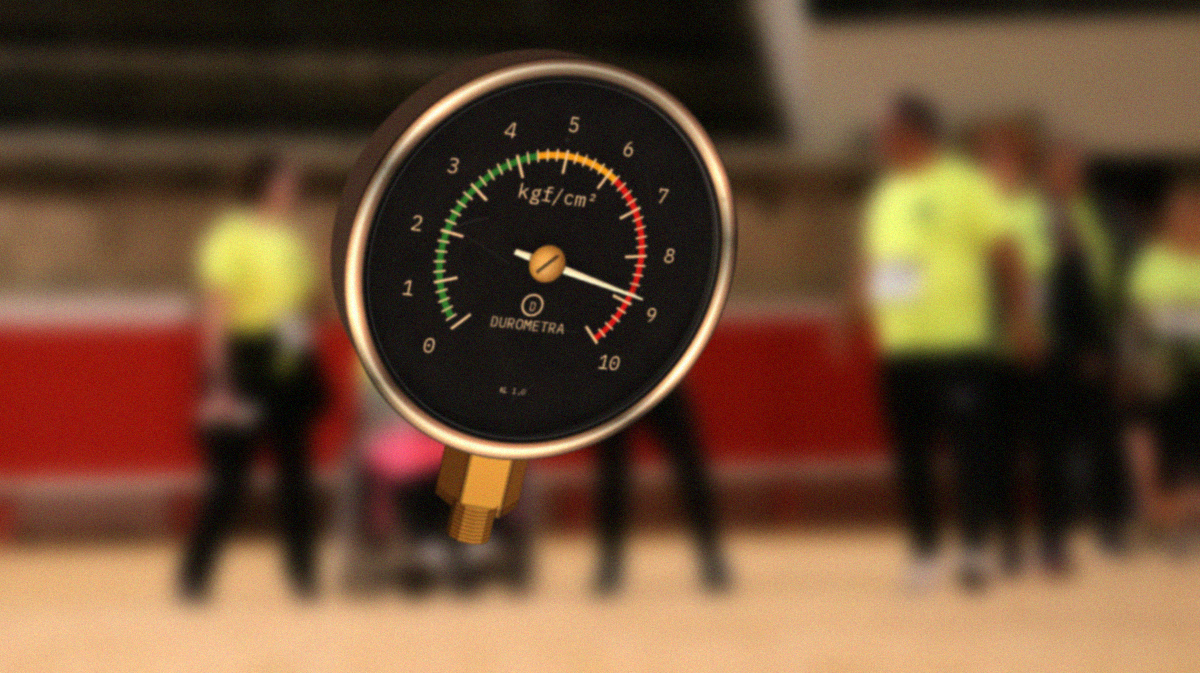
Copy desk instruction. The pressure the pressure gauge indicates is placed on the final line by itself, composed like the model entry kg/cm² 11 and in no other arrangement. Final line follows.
kg/cm² 8.8
